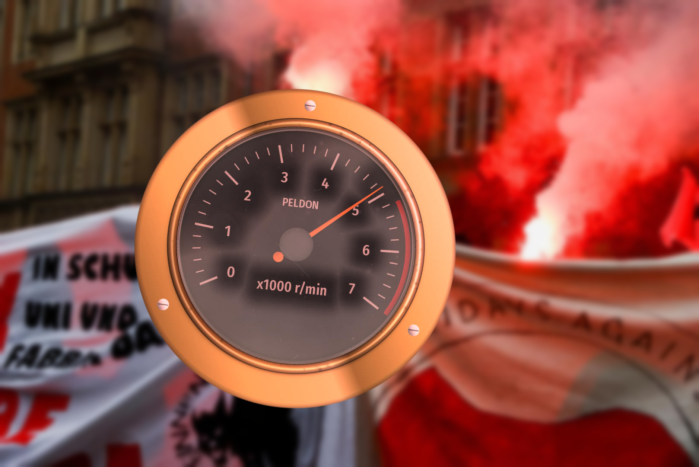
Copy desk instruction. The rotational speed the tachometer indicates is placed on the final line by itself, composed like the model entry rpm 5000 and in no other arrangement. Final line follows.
rpm 4900
